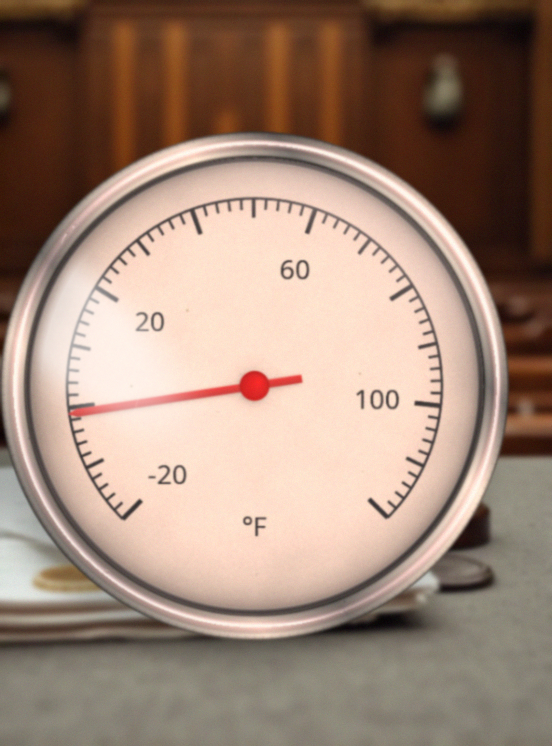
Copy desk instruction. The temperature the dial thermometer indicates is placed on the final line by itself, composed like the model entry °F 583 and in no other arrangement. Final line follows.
°F -1
